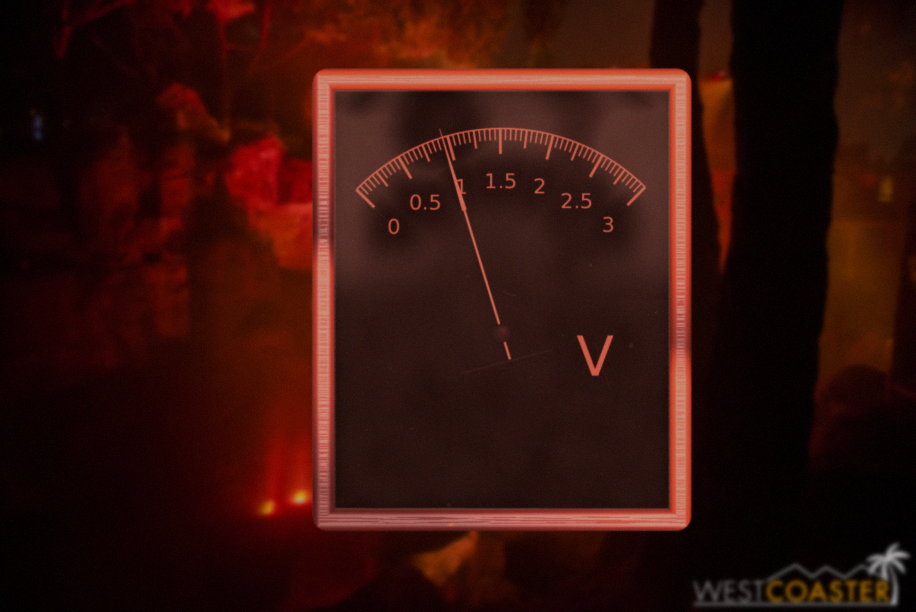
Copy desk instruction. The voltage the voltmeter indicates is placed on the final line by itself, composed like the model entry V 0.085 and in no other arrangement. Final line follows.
V 0.95
